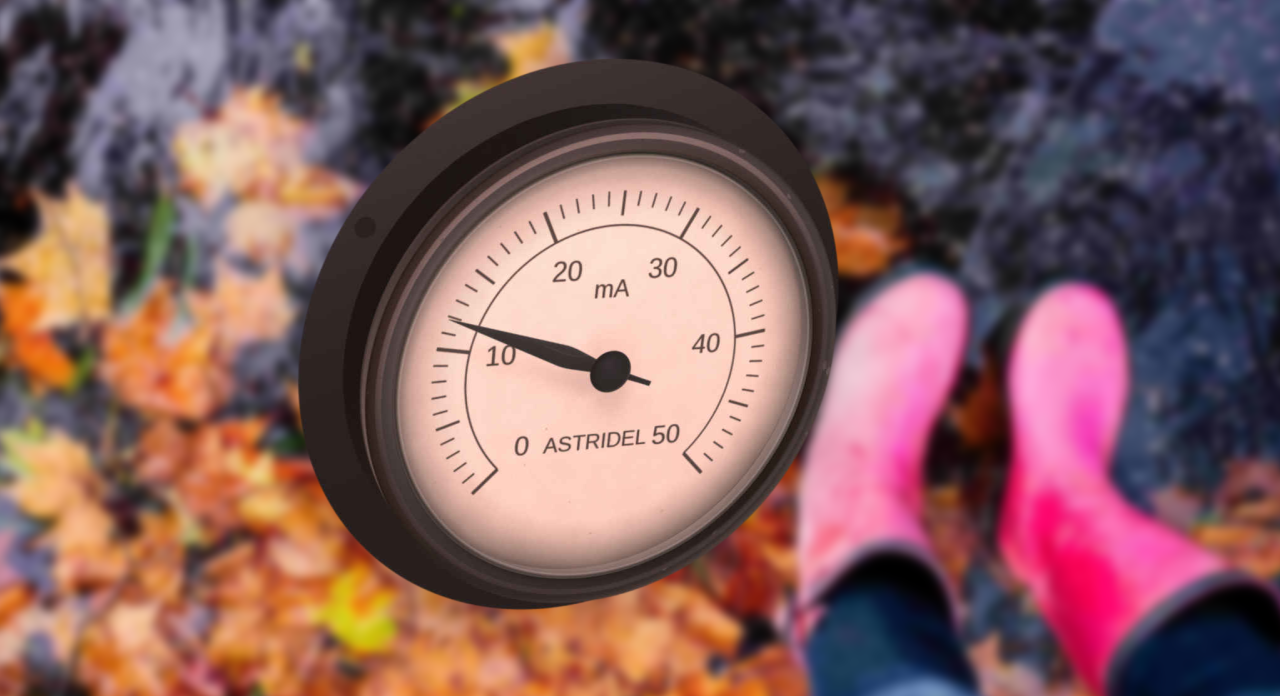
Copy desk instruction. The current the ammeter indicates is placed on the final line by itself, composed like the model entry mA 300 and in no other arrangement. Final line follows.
mA 12
